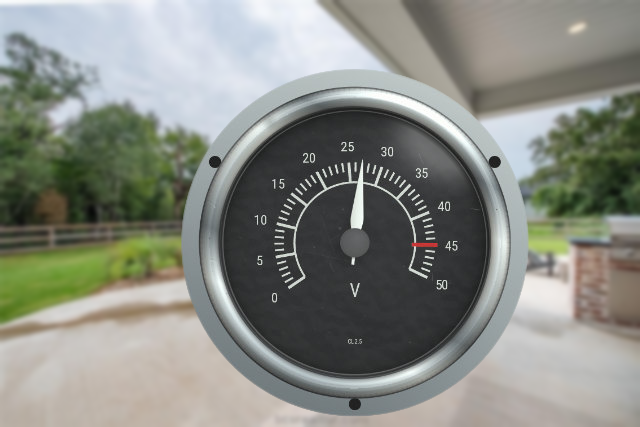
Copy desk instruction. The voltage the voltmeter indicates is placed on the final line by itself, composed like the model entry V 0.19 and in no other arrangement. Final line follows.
V 27
